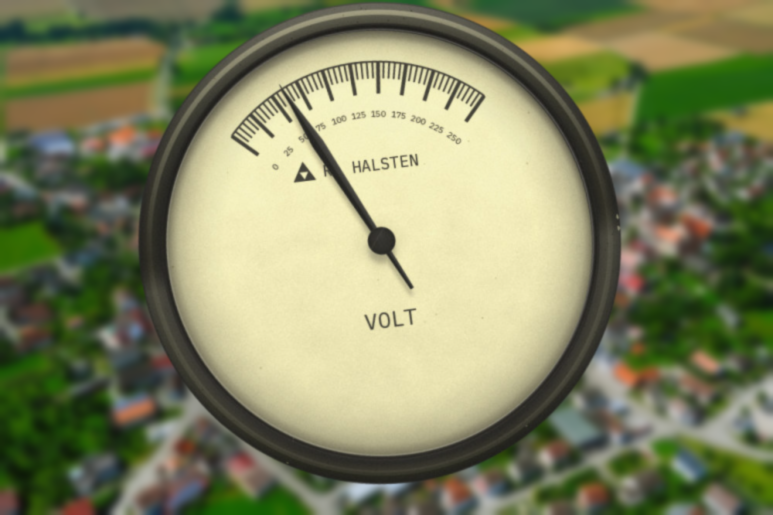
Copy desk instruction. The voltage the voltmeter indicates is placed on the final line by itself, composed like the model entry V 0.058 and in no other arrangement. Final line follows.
V 60
